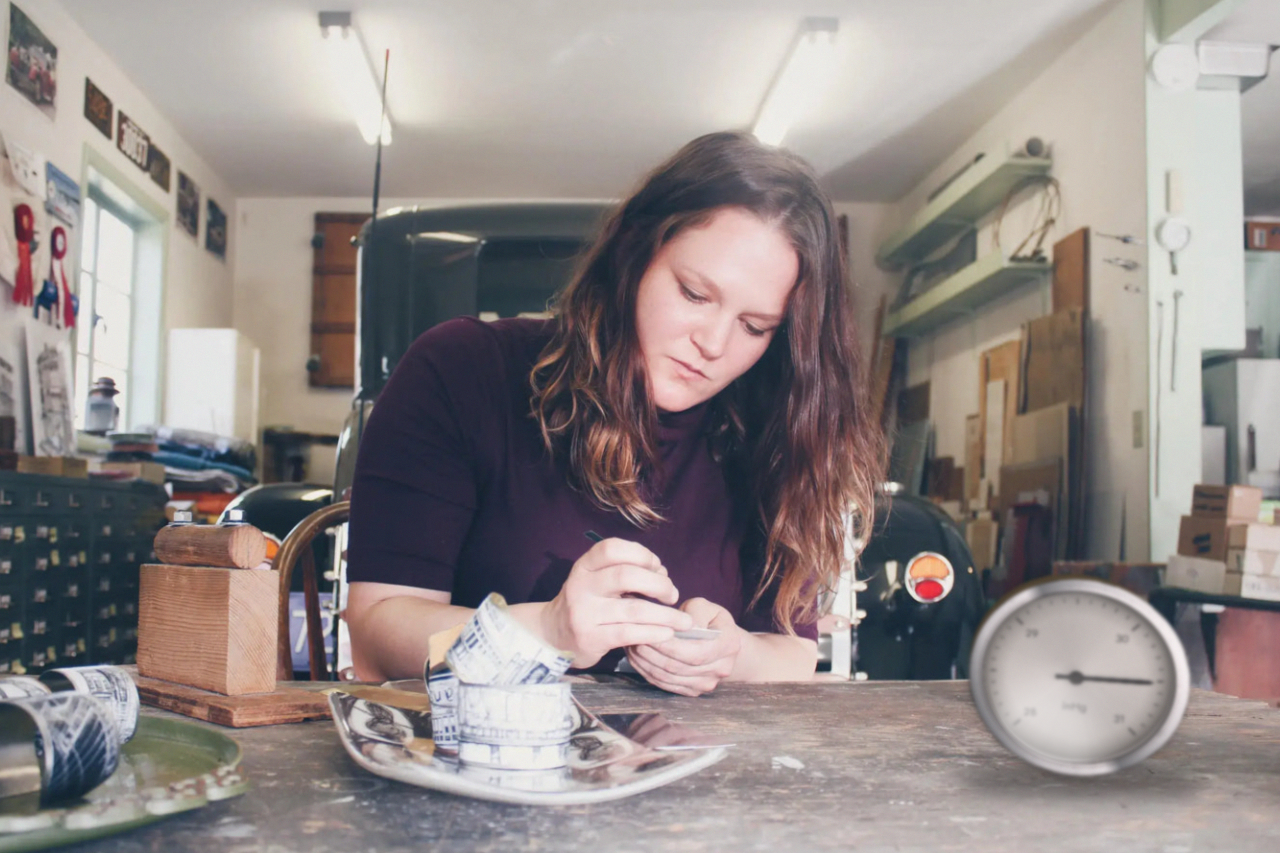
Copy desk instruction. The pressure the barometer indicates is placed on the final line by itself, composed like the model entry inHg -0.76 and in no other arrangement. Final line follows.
inHg 30.5
